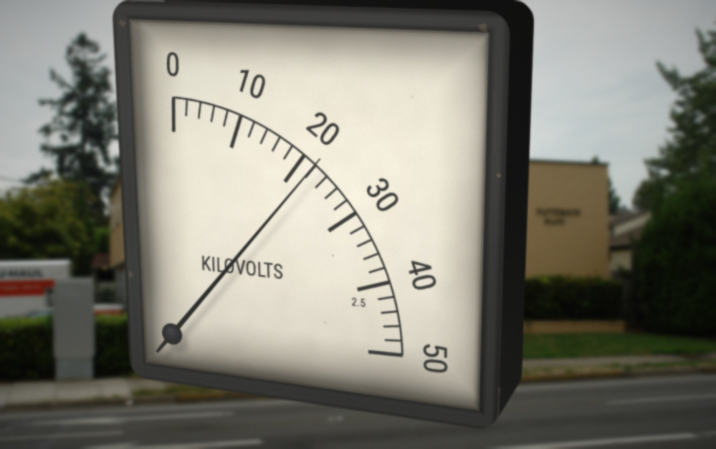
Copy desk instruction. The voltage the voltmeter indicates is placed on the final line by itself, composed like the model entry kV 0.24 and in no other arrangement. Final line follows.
kV 22
